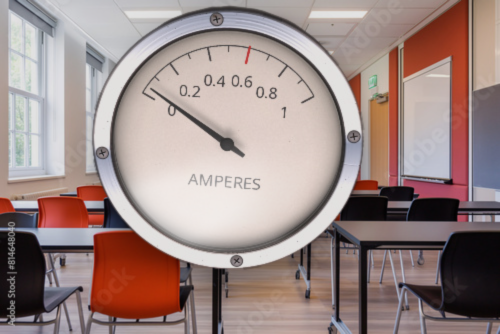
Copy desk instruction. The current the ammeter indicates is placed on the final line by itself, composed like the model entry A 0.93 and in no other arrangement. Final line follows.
A 0.05
